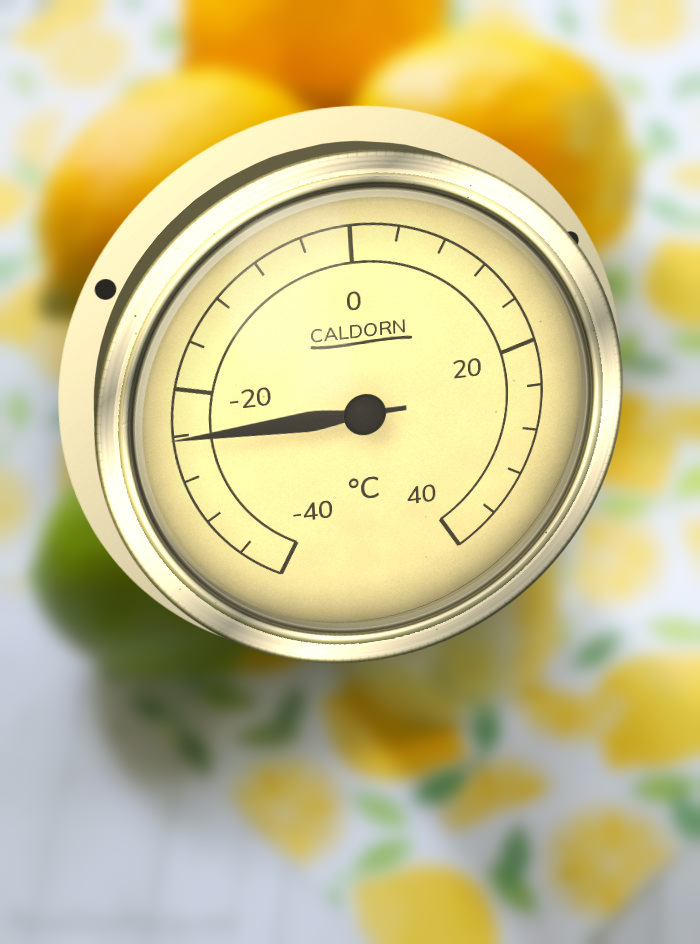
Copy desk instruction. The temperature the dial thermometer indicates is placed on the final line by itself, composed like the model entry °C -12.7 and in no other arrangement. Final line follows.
°C -24
